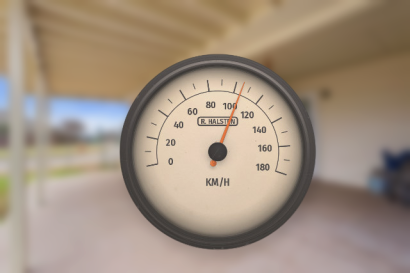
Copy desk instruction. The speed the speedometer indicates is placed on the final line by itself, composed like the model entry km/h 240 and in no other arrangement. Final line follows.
km/h 105
